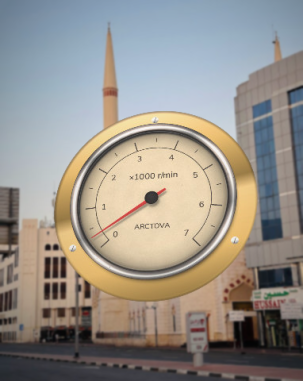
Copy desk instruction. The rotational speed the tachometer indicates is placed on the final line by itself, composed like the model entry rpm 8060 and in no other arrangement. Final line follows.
rpm 250
